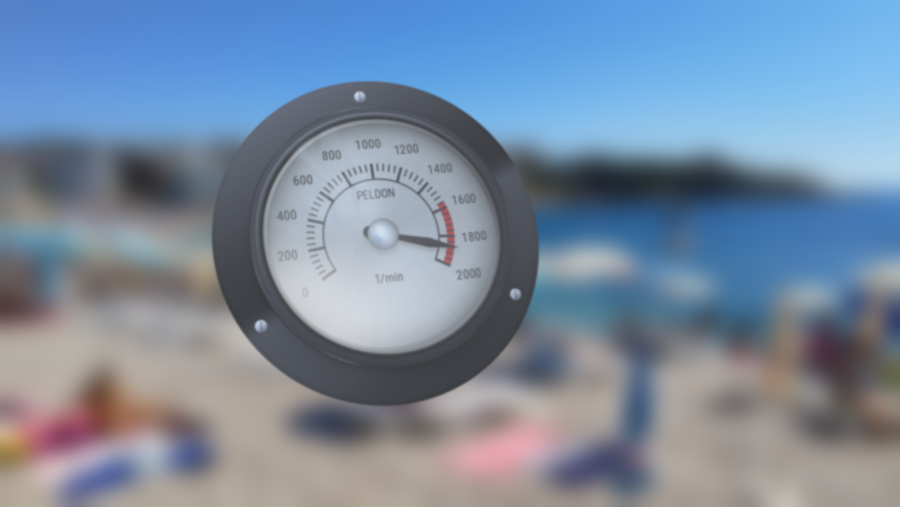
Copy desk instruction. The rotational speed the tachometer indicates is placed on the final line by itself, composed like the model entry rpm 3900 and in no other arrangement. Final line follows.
rpm 1880
